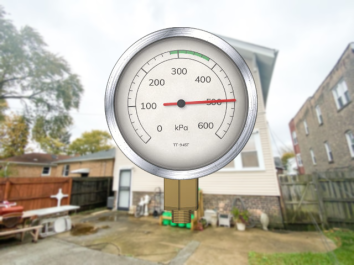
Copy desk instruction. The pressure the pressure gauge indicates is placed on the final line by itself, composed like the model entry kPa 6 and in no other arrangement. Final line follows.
kPa 500
